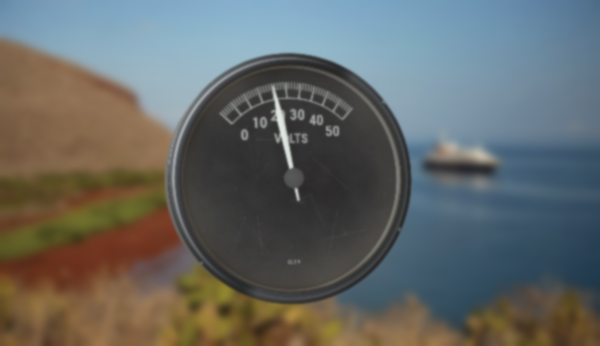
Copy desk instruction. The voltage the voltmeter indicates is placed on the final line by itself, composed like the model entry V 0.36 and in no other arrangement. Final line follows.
V 20
